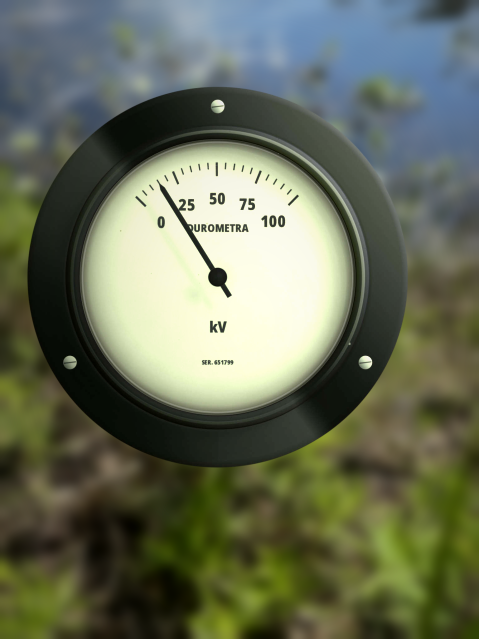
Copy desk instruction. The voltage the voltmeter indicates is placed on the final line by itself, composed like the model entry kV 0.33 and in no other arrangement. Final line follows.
kV 15
